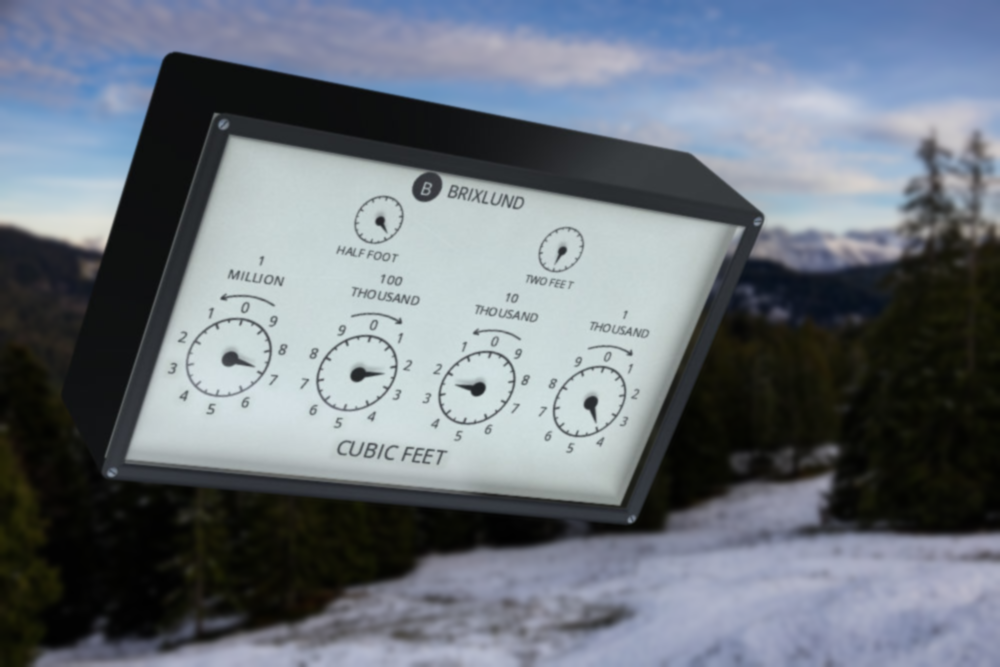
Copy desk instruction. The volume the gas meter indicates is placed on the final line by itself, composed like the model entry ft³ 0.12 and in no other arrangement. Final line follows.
ft³ 722400
